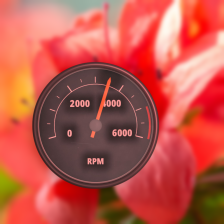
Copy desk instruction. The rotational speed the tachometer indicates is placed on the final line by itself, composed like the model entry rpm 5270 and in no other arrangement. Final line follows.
rpm 3500
